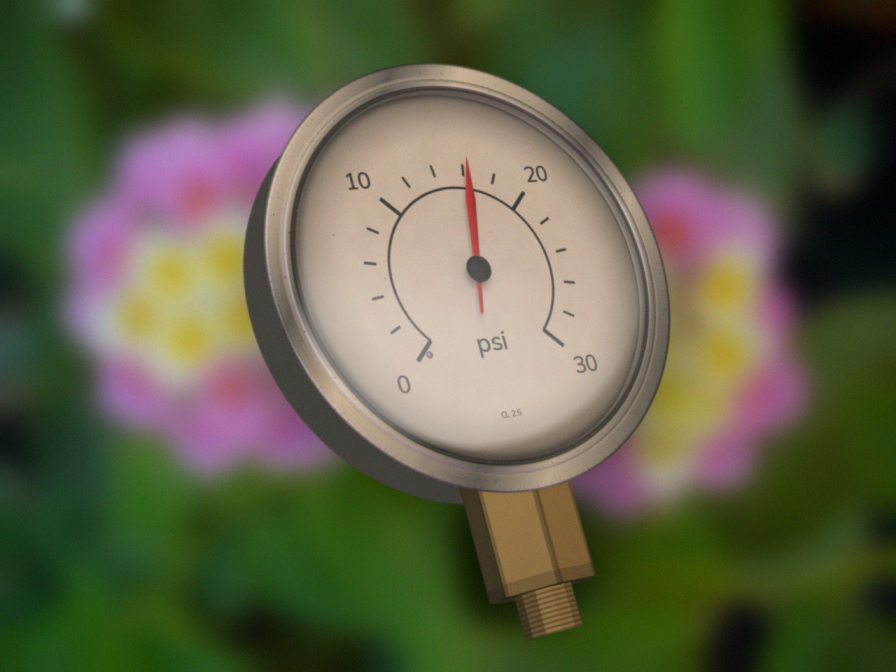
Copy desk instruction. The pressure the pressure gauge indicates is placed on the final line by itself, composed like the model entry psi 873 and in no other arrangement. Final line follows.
psi 16
